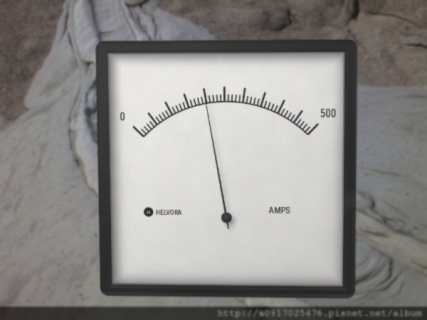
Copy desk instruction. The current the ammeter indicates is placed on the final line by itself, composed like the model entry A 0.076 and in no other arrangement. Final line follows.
A 200
